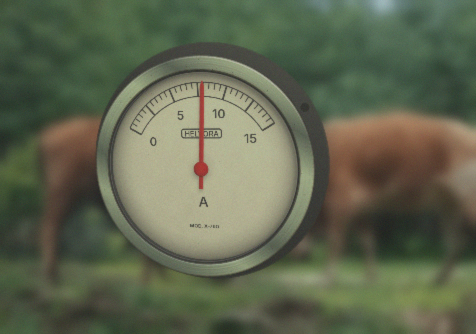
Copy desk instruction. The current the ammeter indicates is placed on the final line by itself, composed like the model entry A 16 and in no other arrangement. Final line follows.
A 8
